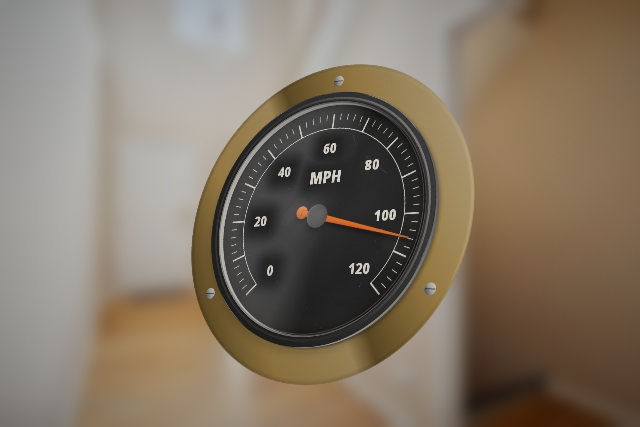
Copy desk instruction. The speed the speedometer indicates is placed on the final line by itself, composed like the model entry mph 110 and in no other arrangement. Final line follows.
mph 106
